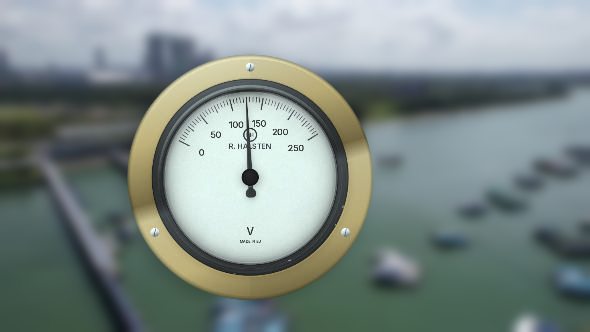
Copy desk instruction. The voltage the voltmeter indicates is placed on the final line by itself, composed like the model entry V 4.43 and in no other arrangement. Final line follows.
V 125
